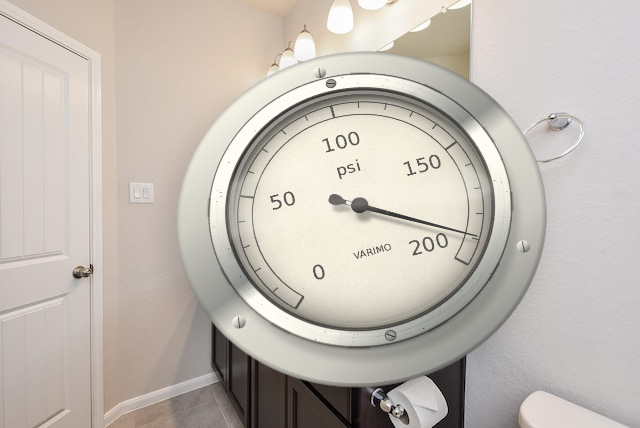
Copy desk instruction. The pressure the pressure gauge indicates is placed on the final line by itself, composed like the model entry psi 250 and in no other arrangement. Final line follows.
psi 190
